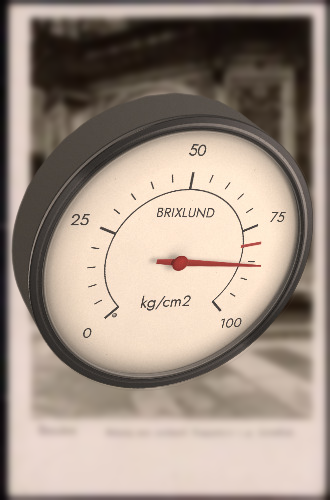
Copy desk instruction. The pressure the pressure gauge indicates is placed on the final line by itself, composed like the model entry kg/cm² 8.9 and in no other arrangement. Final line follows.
kg/cm² 85
